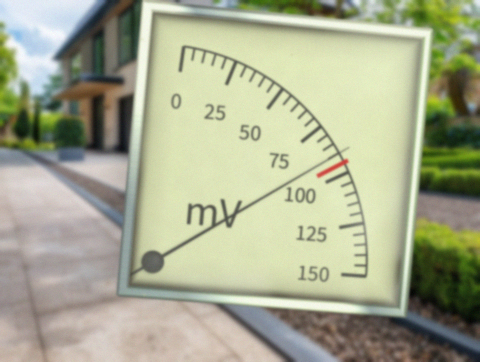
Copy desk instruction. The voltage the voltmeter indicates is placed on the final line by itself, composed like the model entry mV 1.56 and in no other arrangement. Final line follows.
mV 90
